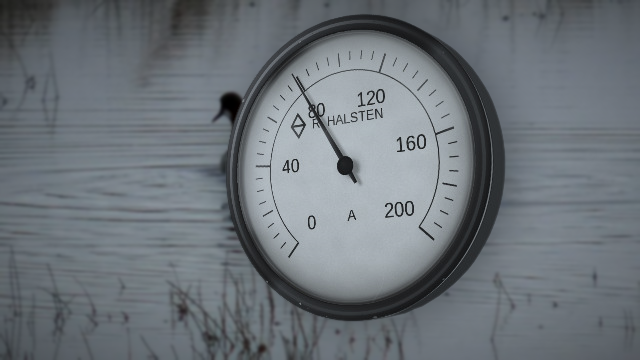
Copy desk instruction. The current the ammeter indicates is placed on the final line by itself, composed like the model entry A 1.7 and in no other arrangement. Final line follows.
A 80
